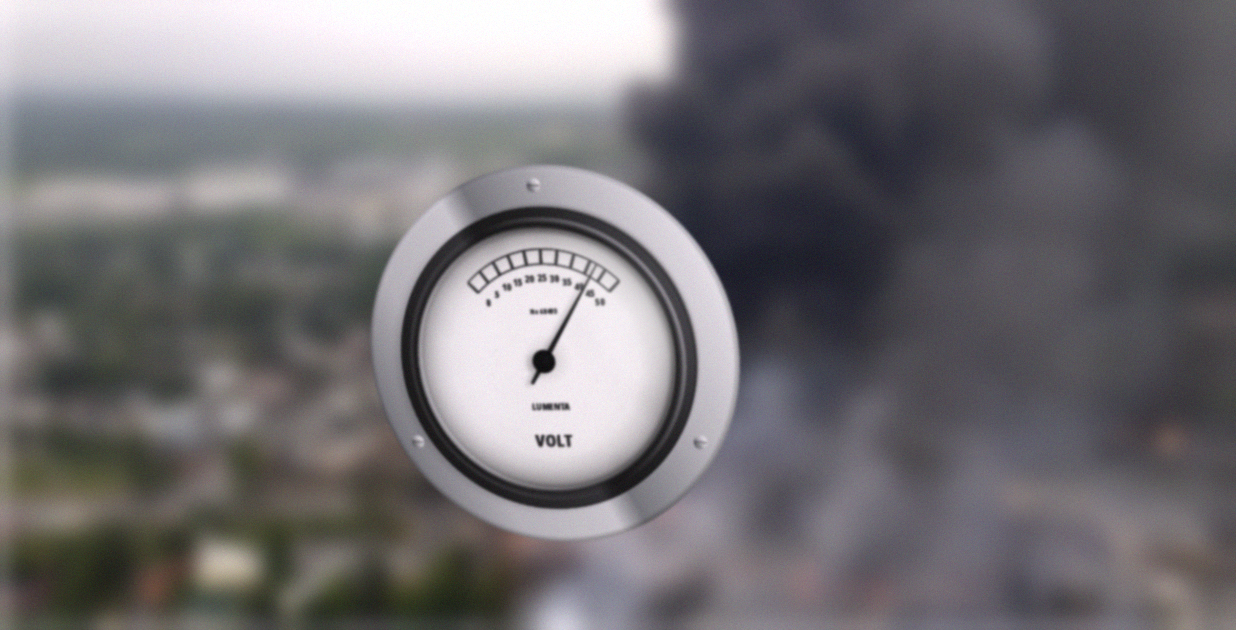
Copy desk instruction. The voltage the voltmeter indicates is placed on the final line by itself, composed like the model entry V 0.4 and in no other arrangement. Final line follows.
V 42.5
